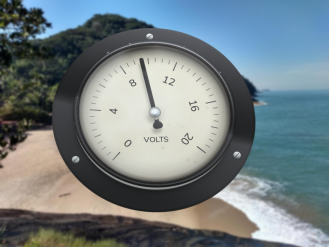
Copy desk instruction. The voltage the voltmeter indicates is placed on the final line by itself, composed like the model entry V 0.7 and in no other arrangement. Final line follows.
V 9.5
